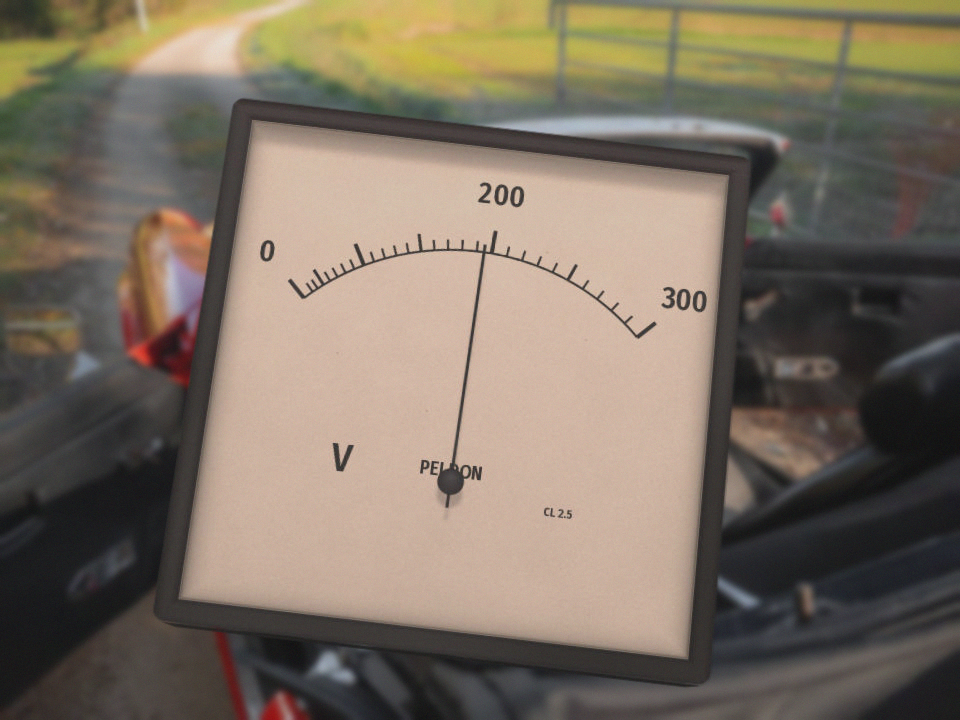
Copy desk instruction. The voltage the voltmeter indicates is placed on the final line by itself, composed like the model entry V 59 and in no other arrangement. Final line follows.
V 195
